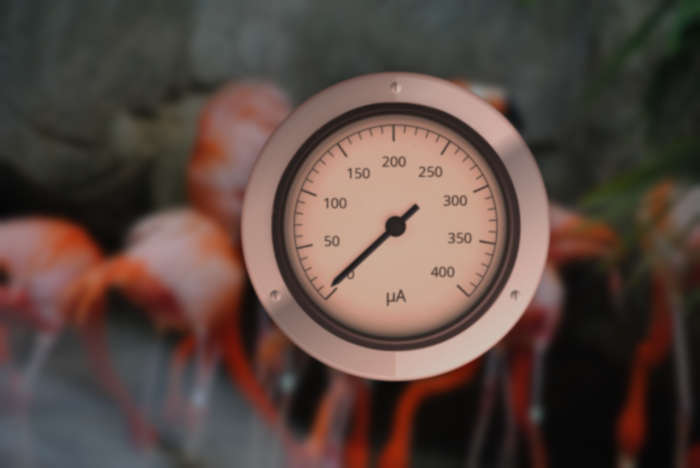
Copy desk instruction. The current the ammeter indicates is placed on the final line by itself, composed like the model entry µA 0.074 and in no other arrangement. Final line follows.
µA 5
